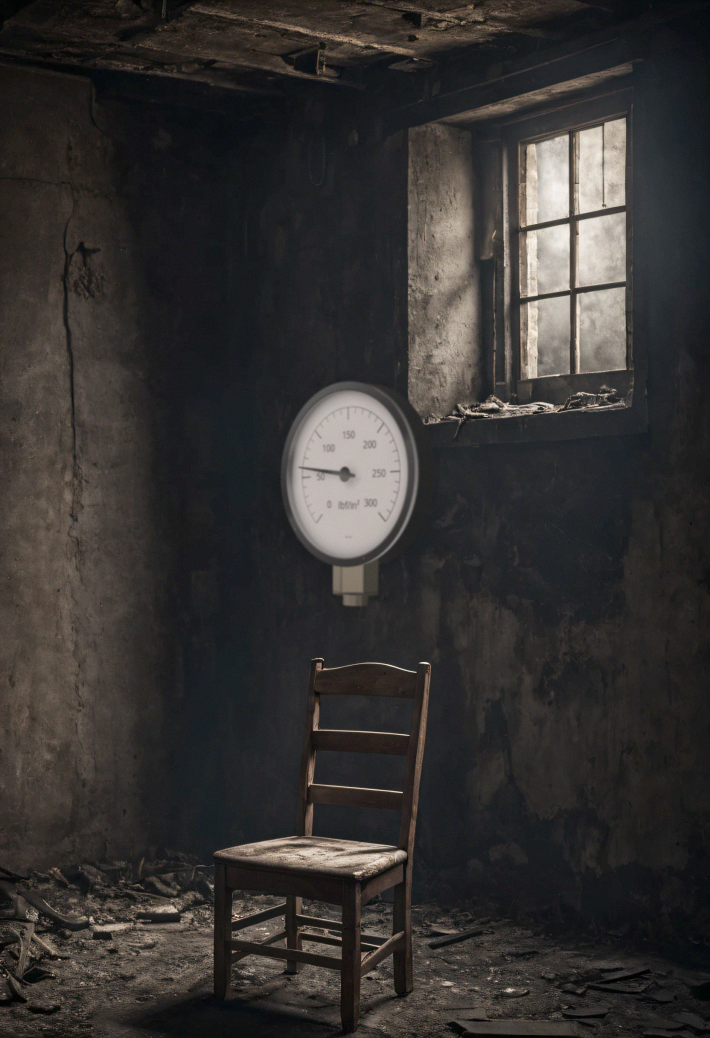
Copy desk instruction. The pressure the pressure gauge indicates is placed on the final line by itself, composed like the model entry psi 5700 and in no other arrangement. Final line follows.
psi 60
